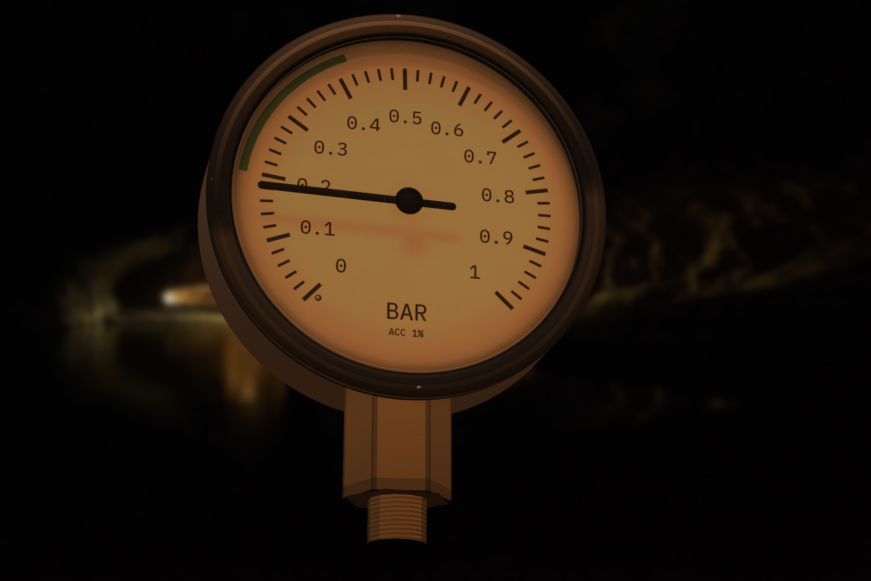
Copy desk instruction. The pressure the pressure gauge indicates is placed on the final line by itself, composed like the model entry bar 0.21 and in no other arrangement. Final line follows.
bar 0.18
